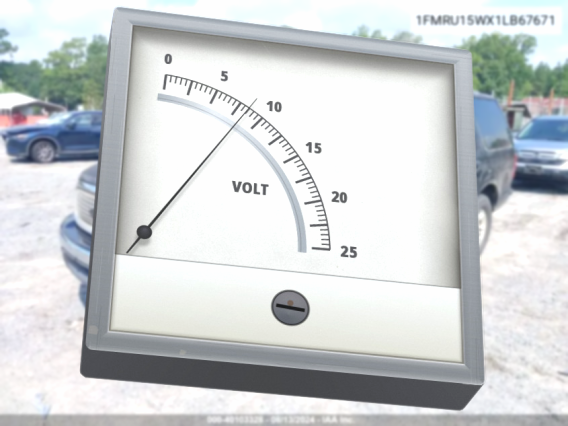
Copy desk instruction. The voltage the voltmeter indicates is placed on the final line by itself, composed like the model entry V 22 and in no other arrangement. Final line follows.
V 8.5
